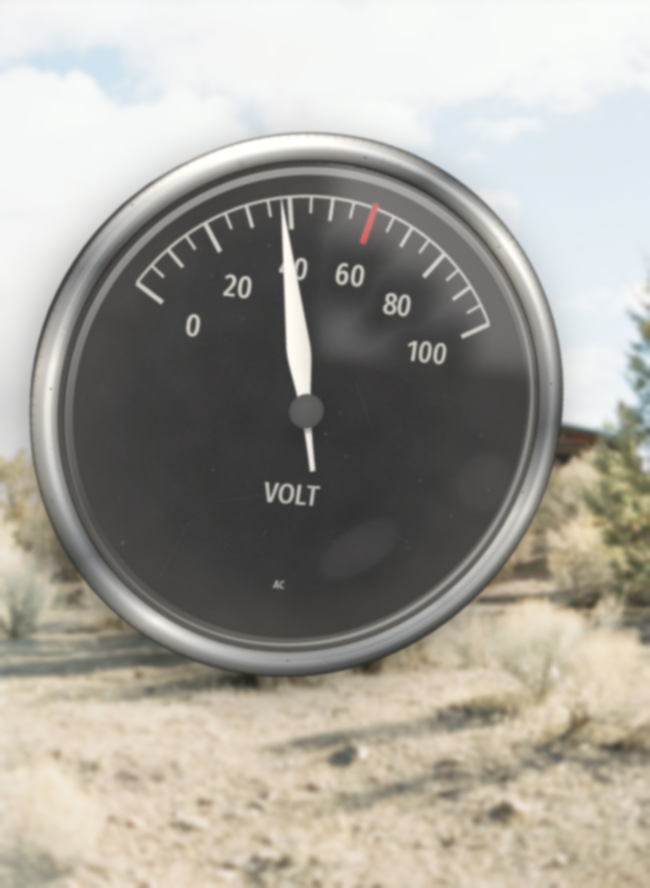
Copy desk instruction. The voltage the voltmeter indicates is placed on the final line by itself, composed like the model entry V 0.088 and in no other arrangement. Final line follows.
V 37.5
